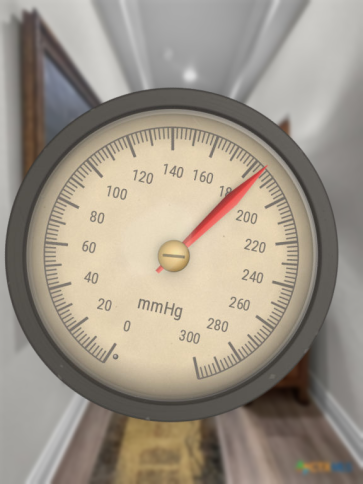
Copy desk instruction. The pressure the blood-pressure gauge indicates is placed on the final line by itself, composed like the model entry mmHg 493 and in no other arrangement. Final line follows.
mmHg 184
